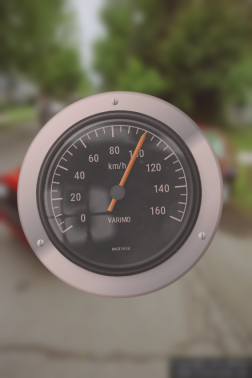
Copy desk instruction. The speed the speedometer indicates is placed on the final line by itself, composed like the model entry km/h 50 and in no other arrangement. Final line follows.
km/h 100
